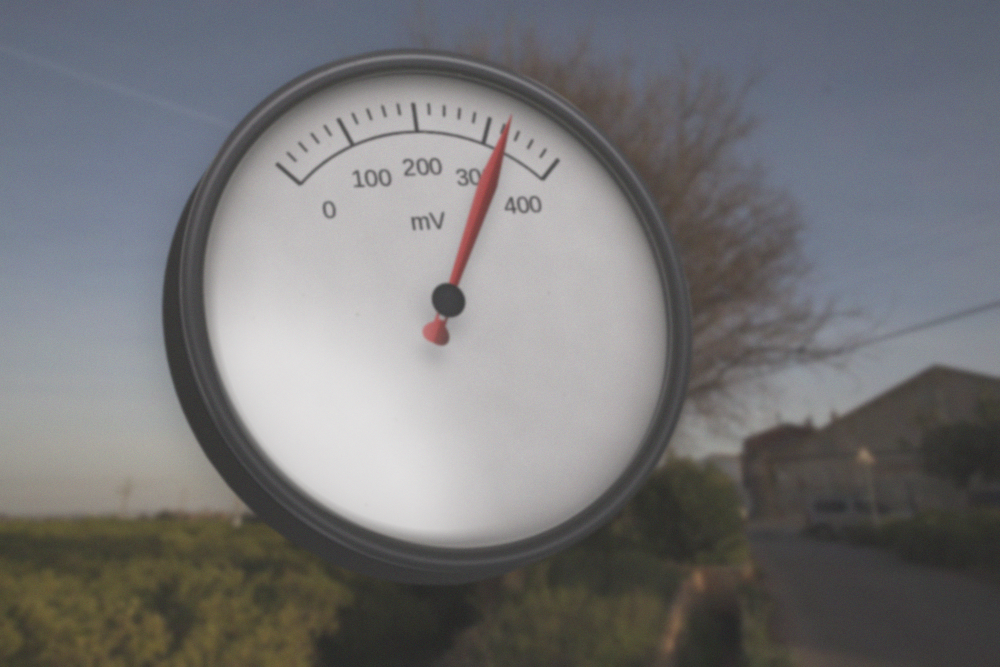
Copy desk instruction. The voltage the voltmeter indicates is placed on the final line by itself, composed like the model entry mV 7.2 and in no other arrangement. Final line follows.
mV 320
